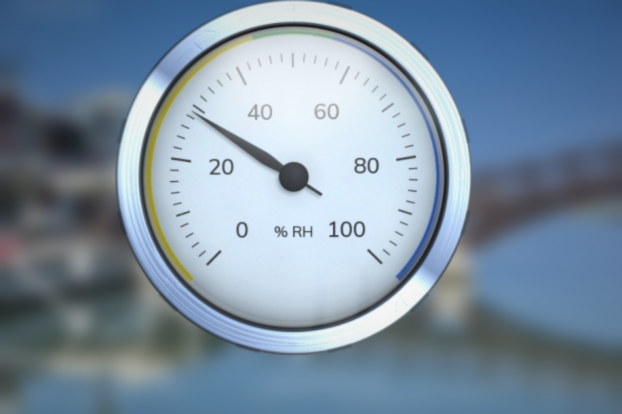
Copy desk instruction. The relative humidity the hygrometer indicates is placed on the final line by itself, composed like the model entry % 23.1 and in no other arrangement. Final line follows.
% 29
